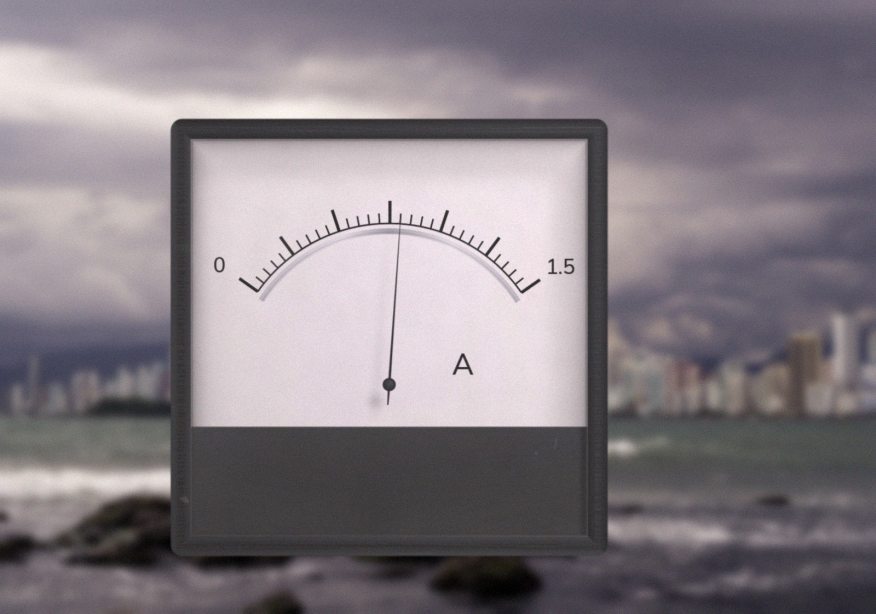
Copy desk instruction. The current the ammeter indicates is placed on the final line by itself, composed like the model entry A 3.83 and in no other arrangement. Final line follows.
A 0.8
